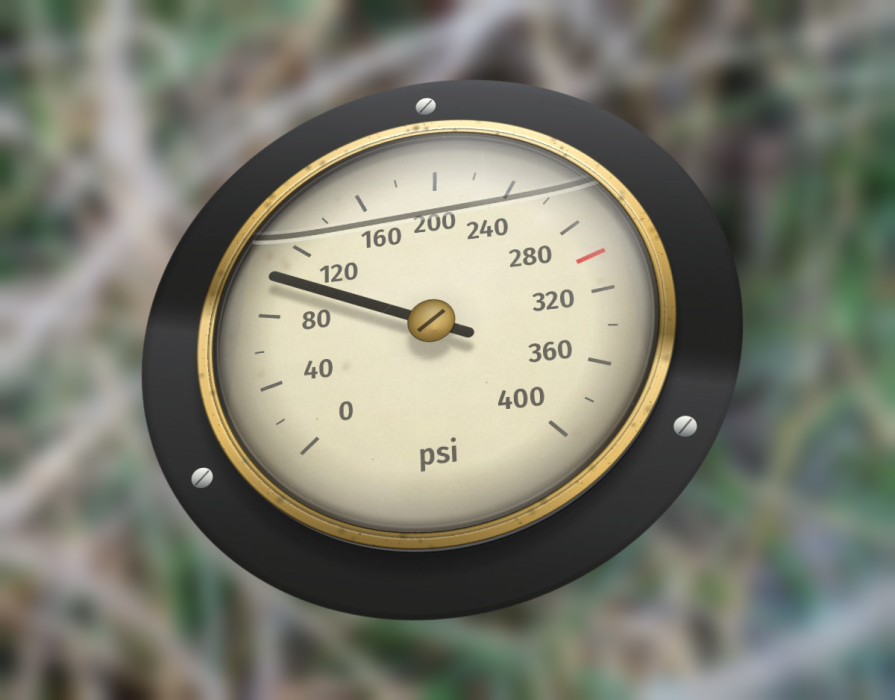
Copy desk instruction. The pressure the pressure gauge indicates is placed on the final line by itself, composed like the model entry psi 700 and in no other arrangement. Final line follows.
psi 100
